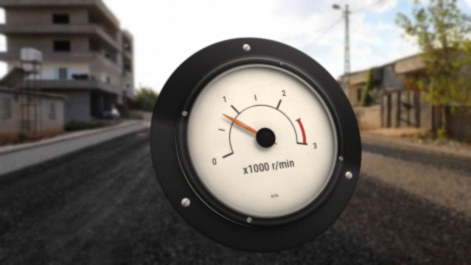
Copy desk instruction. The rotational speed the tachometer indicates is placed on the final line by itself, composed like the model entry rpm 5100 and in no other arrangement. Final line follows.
rpm 750
